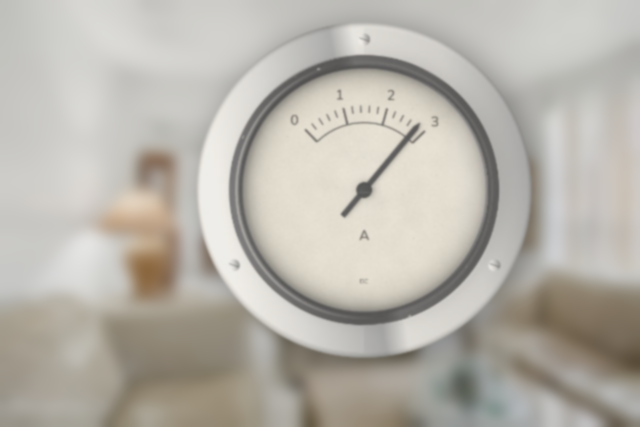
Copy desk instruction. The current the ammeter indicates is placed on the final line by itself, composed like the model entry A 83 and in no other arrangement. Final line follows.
A 2.8
